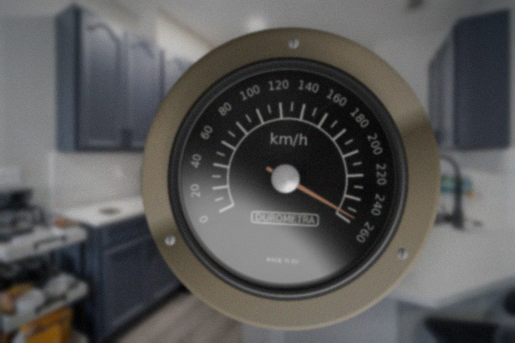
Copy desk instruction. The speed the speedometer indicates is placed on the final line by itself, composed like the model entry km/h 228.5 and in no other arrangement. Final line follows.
km/h 255
